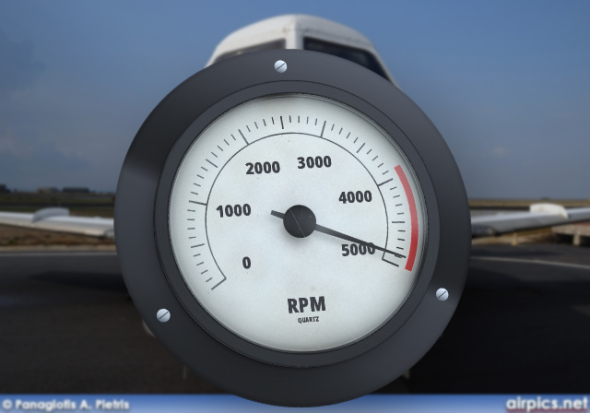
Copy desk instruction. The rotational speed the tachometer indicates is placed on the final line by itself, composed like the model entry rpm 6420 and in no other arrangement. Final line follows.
rpm 4900
